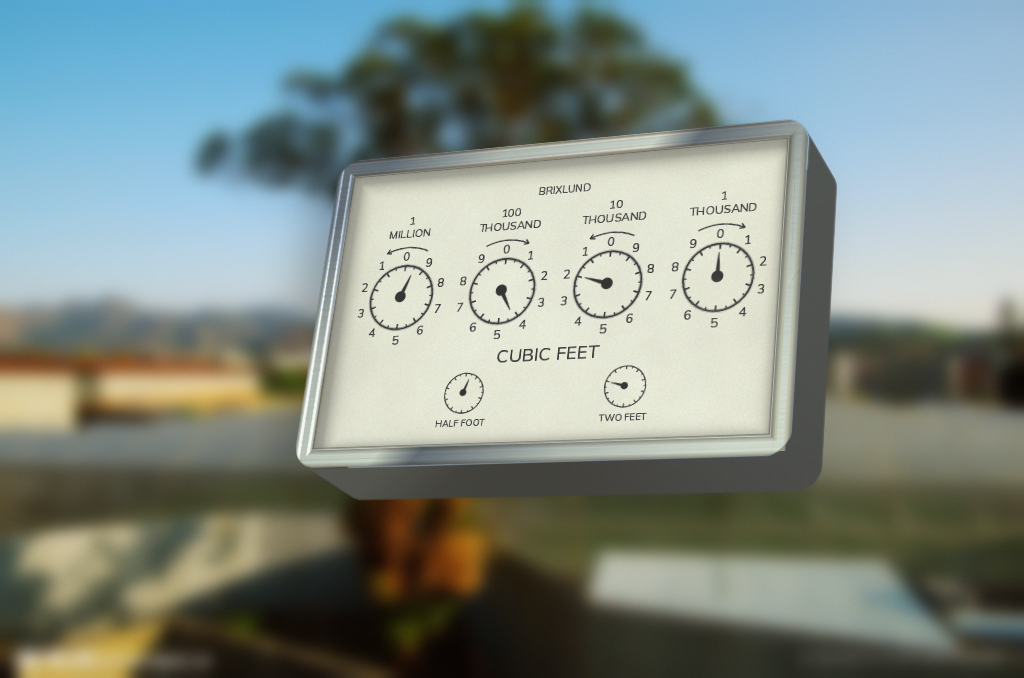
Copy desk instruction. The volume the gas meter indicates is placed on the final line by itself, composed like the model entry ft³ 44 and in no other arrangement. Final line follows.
ft³ 942000
